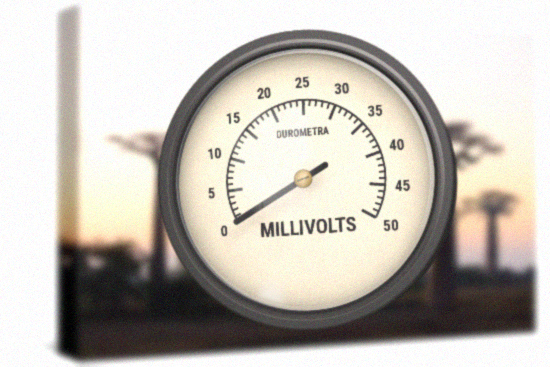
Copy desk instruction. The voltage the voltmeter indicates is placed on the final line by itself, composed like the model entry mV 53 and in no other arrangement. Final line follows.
mV 0
